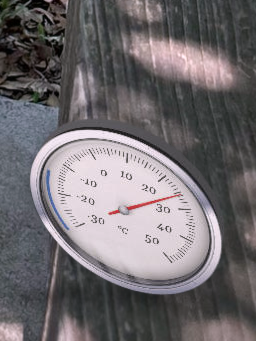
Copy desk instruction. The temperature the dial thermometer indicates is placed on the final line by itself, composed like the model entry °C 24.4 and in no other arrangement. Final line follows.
°C 25
